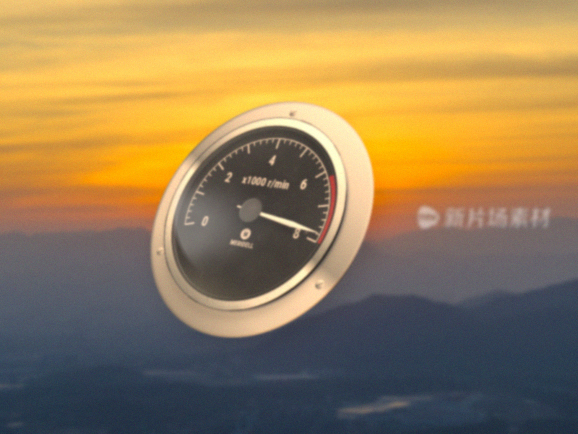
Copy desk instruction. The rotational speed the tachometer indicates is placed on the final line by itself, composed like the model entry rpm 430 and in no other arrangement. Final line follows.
rpm 7800
